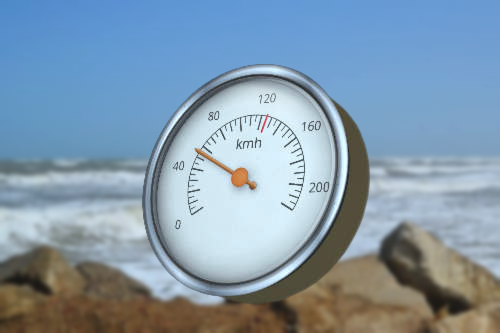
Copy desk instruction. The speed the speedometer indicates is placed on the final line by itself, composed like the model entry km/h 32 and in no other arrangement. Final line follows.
km/h 55
